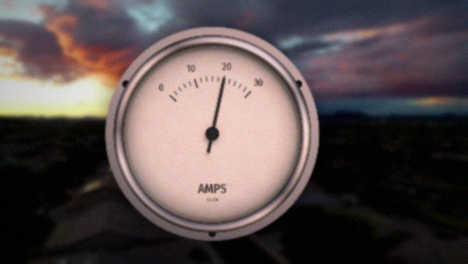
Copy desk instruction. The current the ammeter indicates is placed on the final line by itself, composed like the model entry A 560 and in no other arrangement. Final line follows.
A 20
